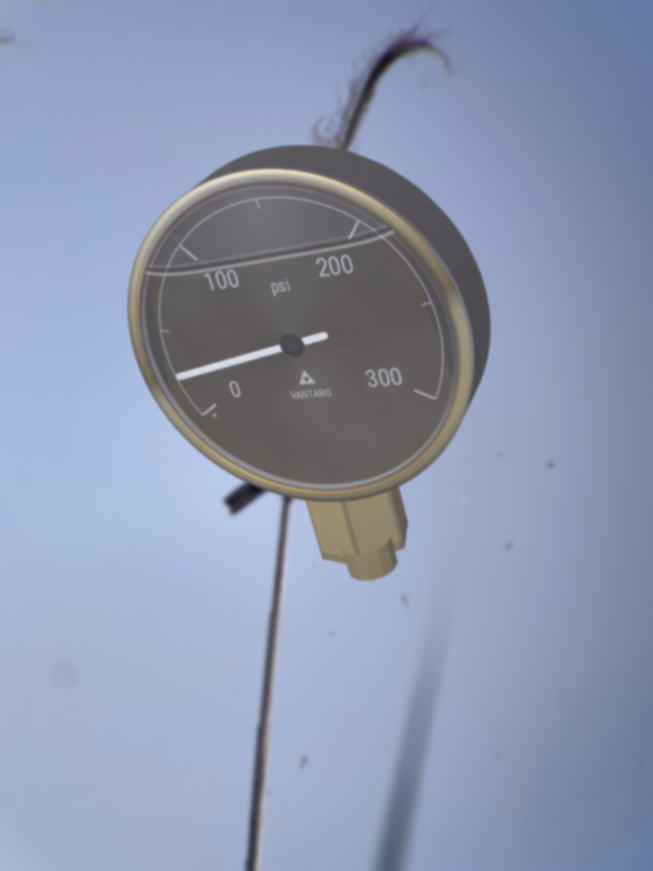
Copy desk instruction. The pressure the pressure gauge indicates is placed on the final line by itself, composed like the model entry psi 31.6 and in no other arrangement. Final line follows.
psi 25
